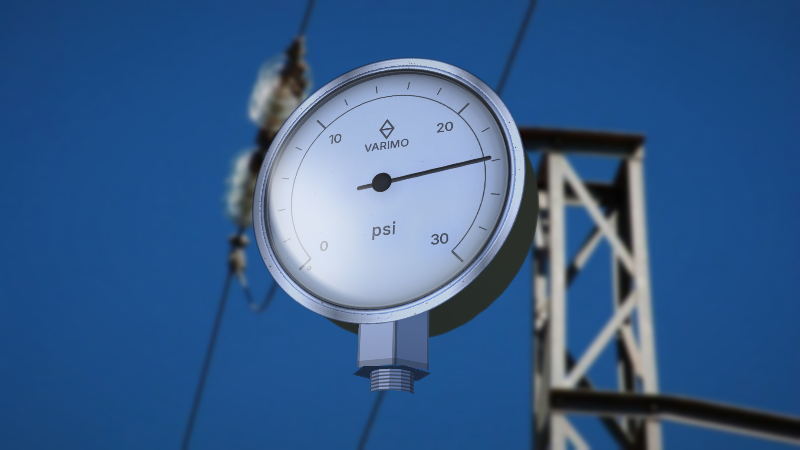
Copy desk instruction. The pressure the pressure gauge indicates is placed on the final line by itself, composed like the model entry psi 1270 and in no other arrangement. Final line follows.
psi 24
